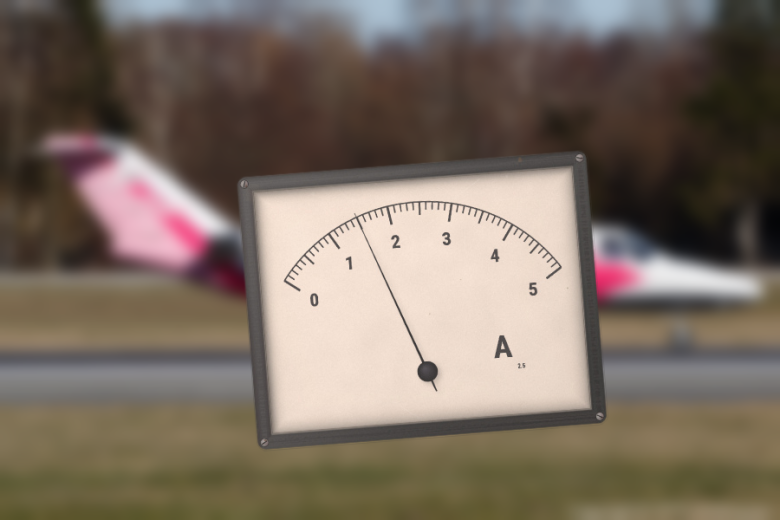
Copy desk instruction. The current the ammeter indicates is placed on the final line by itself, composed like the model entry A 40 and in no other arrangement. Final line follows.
A 1.5
